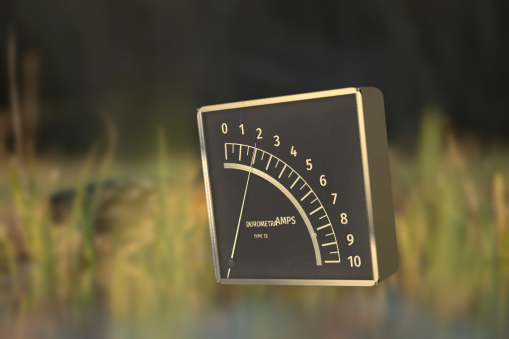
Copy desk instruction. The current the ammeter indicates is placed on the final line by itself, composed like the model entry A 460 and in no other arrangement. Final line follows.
A 2
